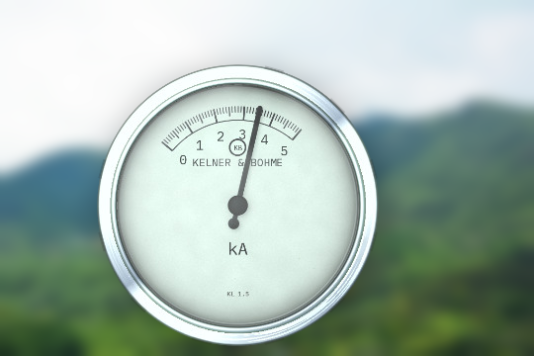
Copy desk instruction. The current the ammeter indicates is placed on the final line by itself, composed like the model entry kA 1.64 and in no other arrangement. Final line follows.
kA 3.5
